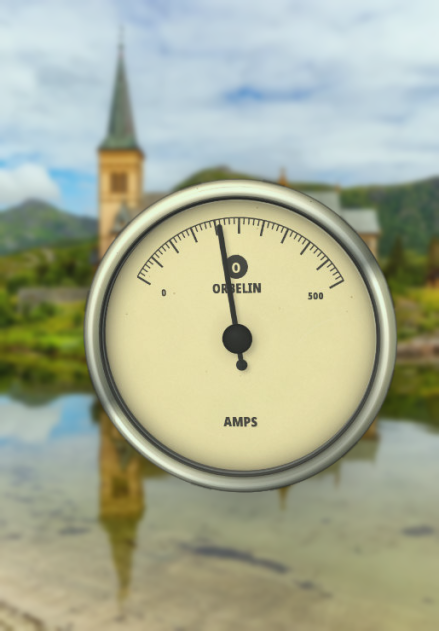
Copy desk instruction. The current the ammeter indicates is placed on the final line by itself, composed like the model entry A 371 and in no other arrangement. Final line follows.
A 210
